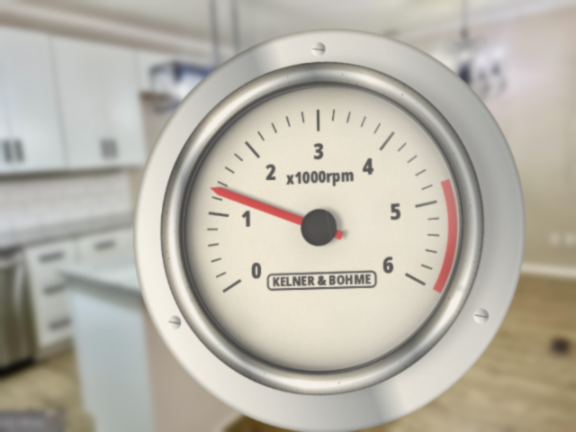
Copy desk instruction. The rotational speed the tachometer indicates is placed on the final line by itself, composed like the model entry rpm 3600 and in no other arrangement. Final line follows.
rpm 1300
